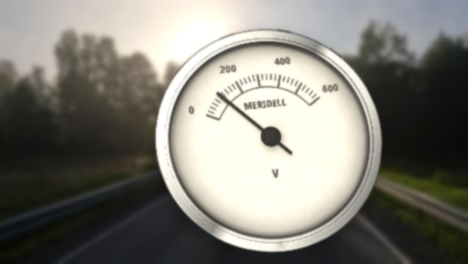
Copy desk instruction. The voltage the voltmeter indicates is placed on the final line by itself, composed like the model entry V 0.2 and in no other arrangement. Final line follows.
V 100
